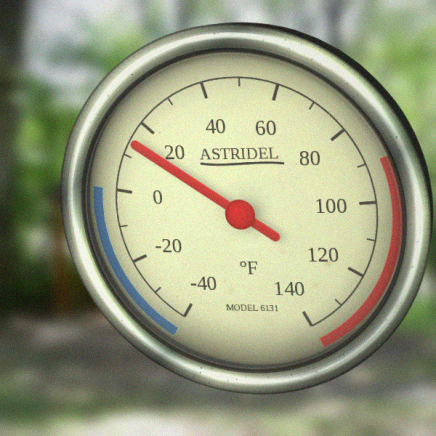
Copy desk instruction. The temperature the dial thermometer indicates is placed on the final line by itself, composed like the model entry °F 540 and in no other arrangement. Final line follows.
°F 15
